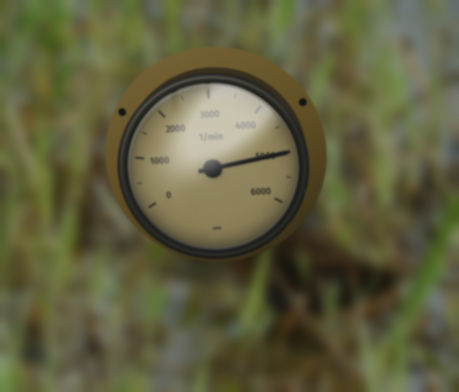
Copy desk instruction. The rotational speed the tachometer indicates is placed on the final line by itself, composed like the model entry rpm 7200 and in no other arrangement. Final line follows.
rpm 5000
